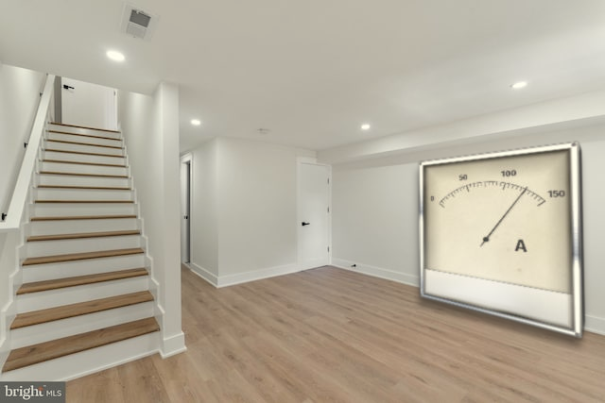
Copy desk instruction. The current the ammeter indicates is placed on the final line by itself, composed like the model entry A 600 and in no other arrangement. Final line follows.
A 125
